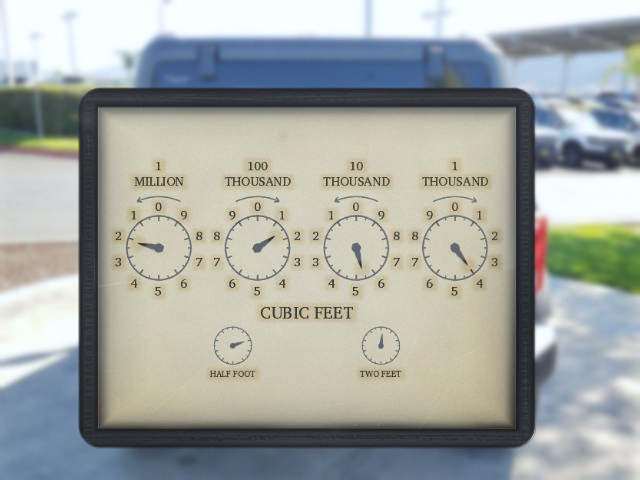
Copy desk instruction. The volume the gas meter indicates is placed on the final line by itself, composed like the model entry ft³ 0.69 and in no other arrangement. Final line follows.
ft³ 215400
